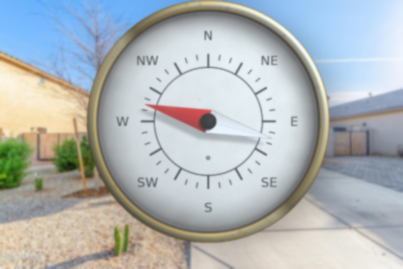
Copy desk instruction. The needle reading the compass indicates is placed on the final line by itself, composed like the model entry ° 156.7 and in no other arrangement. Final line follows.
° 285
